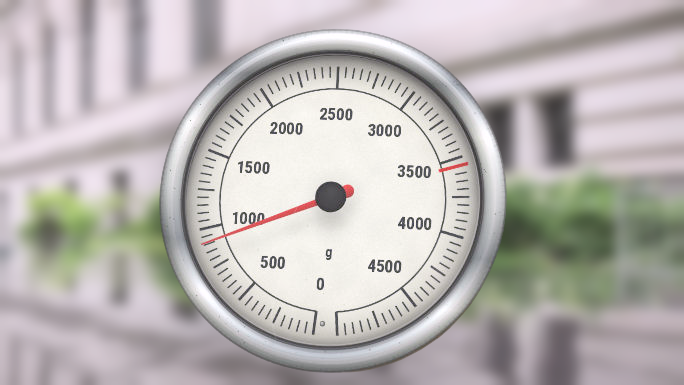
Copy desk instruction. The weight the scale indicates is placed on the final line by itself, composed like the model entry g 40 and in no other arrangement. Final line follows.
g 900
